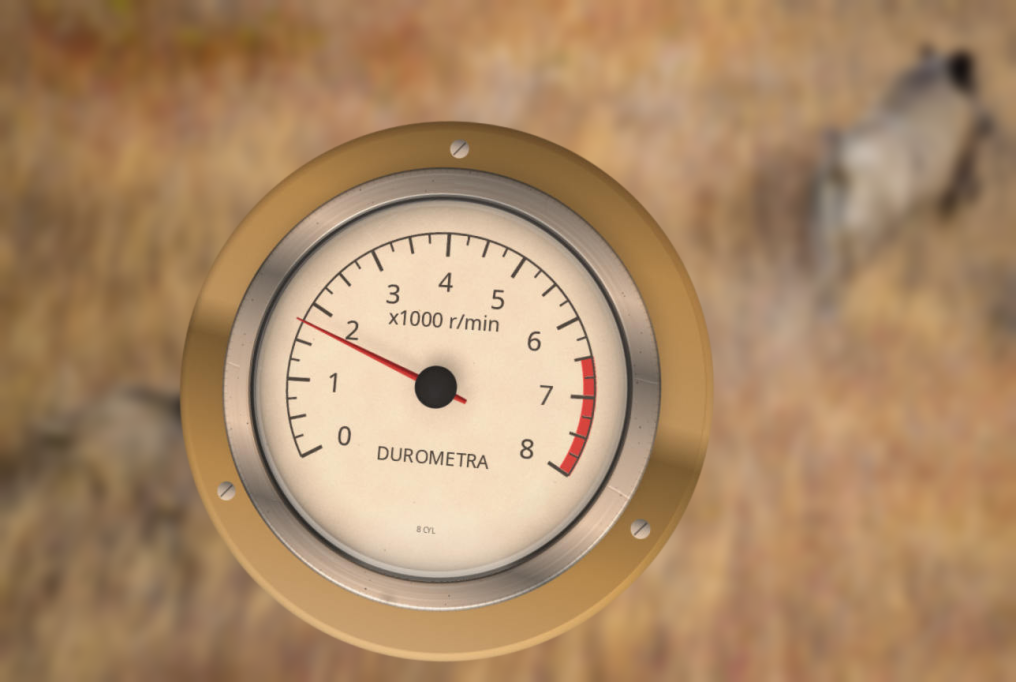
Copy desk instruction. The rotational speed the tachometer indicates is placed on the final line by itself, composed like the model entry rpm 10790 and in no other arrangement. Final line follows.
rpm 1750
